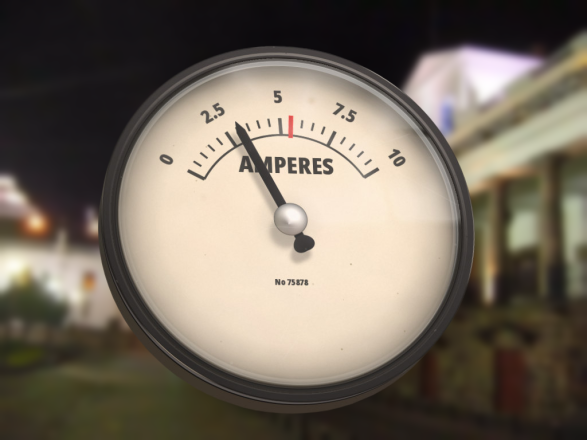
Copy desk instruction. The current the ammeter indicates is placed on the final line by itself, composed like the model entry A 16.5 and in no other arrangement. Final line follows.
A 3
